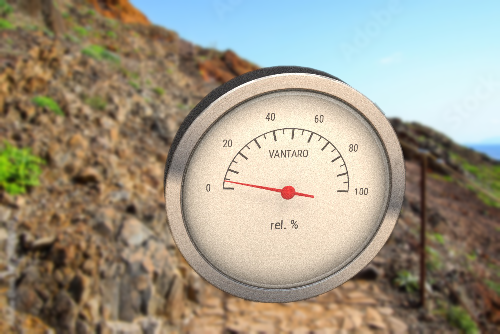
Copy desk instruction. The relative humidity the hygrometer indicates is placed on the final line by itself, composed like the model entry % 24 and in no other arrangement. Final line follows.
% 5
